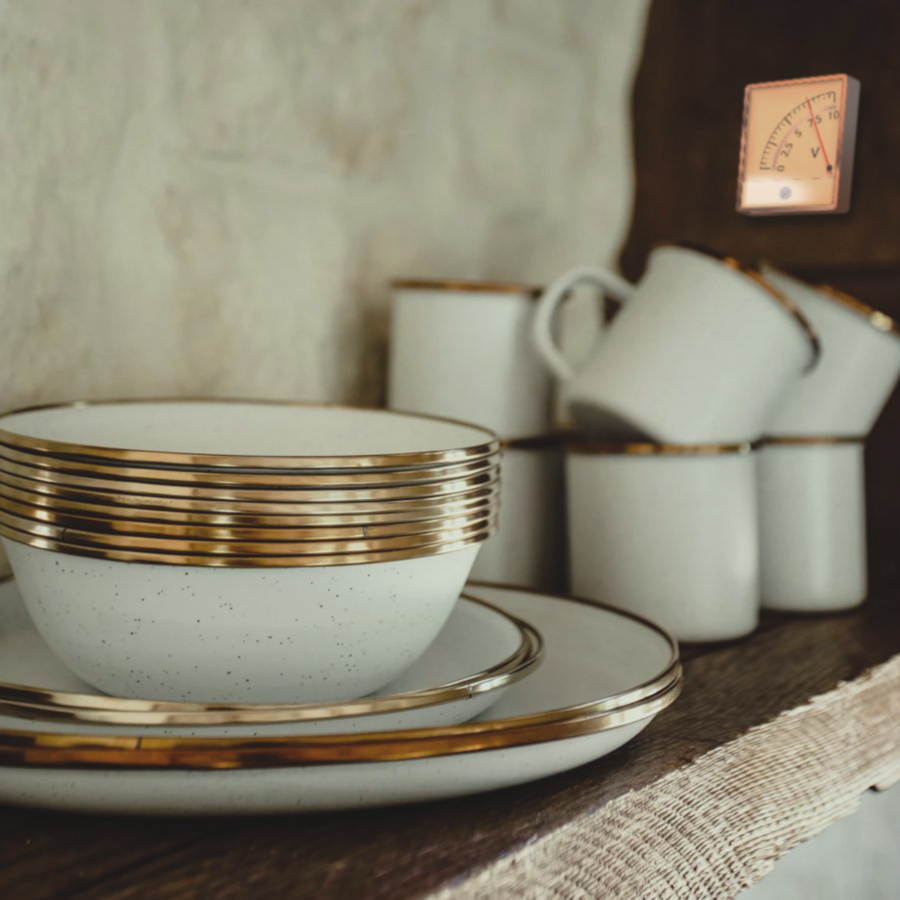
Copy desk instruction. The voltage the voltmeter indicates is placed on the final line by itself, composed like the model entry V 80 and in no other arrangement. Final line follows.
V 7.5
